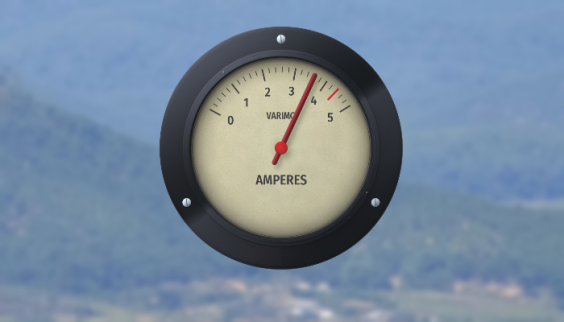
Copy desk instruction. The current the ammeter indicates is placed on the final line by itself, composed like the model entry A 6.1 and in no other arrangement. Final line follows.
A 3.6
